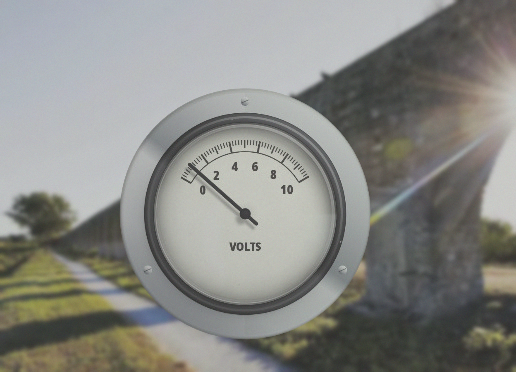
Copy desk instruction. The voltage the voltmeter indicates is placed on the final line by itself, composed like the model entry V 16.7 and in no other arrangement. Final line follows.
V 1
